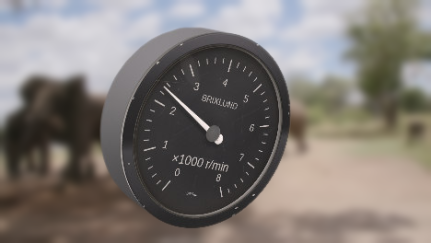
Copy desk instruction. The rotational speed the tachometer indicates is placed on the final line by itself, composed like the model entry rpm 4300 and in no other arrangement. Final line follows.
rpm 2300
